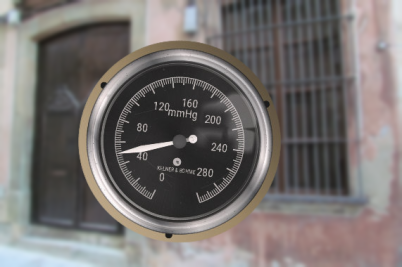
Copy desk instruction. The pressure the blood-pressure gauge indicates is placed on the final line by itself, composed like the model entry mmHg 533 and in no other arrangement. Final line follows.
mmHg 50
